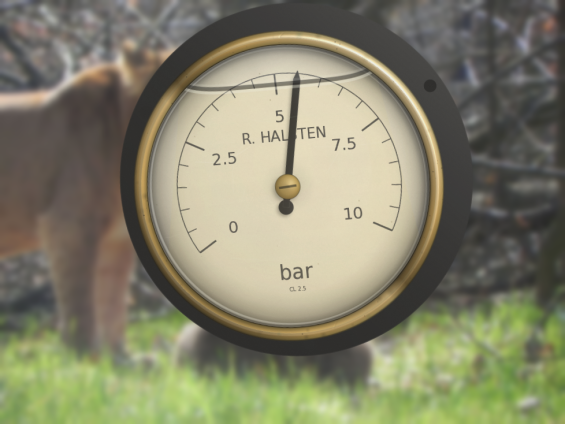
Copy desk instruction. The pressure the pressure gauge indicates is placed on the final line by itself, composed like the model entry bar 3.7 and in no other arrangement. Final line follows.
bar 5.5
